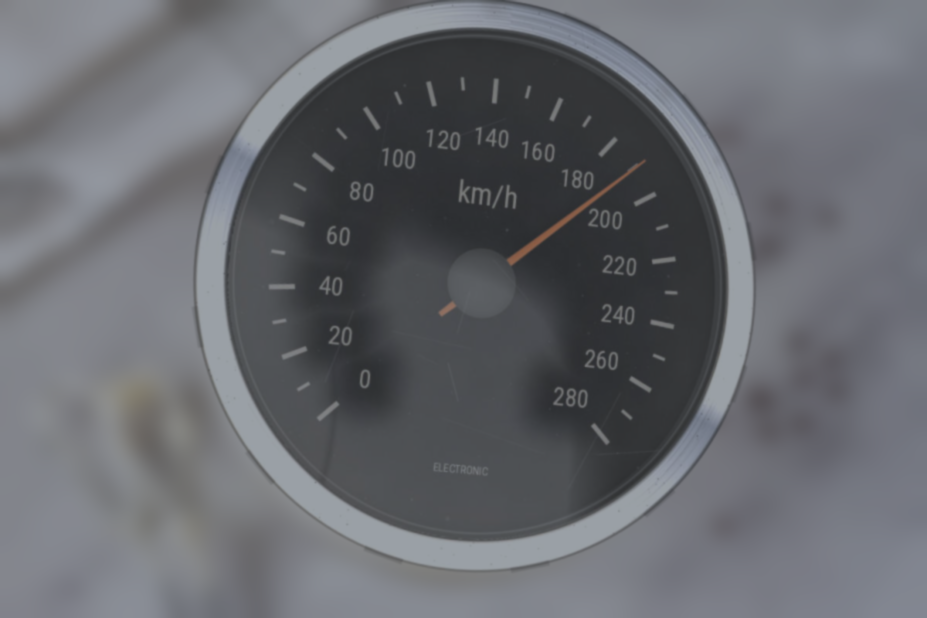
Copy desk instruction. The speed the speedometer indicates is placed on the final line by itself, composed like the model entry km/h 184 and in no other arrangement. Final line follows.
km/h 190
